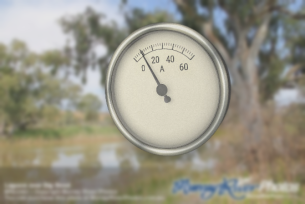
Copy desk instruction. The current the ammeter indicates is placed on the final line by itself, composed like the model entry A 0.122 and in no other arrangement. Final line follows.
A 10
